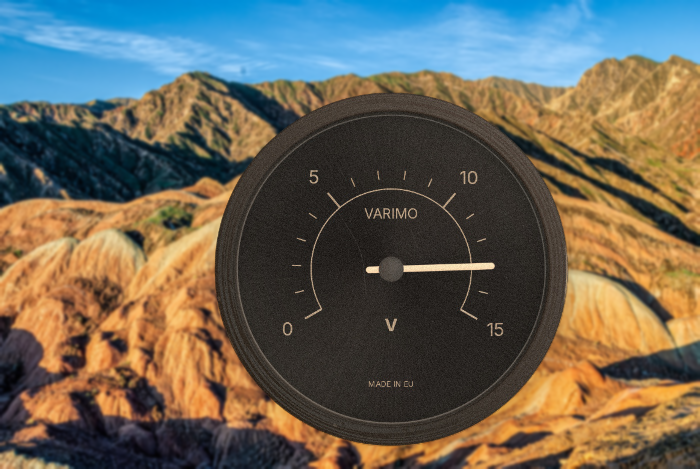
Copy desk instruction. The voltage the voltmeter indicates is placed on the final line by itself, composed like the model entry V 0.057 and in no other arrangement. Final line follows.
V 13
